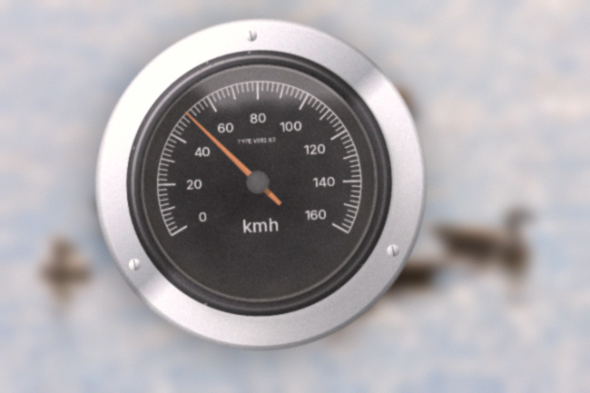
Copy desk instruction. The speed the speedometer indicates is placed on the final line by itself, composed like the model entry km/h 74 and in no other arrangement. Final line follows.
km/h 50
